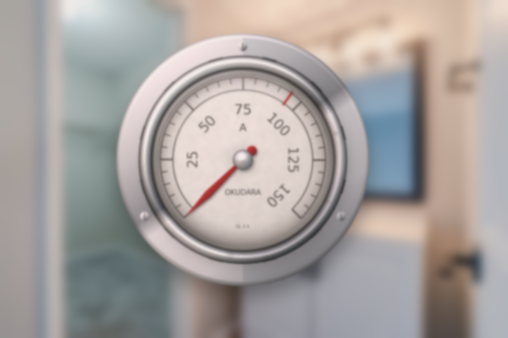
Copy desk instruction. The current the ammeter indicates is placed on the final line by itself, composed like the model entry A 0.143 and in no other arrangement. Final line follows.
A 0
